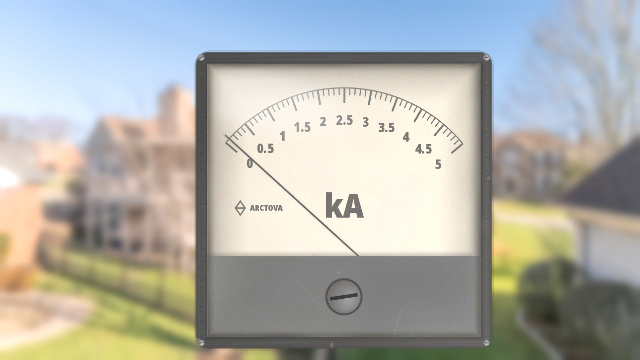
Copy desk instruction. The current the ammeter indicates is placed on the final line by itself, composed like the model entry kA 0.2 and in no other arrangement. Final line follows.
kA 0.1
